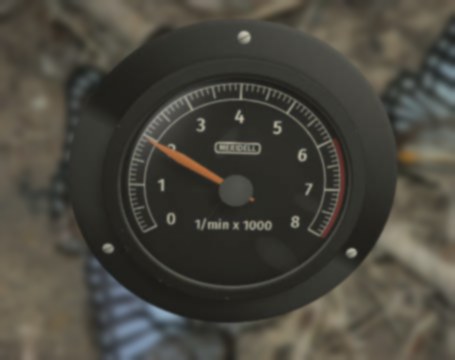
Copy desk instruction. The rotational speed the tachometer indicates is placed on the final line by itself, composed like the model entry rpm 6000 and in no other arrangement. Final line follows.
rpm 2000
